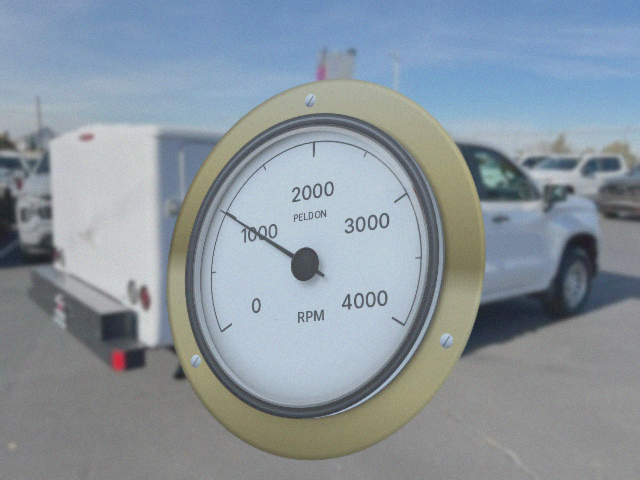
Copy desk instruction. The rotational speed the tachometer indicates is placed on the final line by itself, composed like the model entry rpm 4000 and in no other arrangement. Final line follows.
rpm 1000
